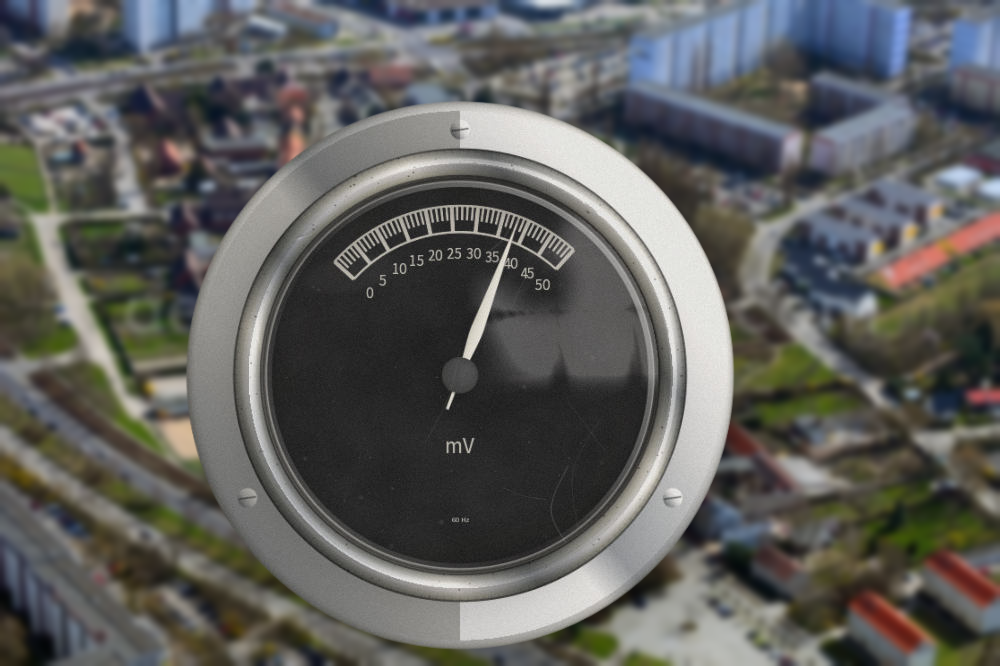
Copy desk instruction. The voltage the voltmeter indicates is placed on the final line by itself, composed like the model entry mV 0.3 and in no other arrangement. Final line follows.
mV 38
